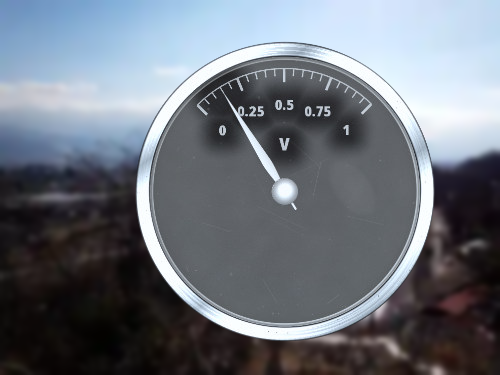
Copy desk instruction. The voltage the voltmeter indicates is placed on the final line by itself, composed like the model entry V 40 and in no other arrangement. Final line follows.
V 0.15
